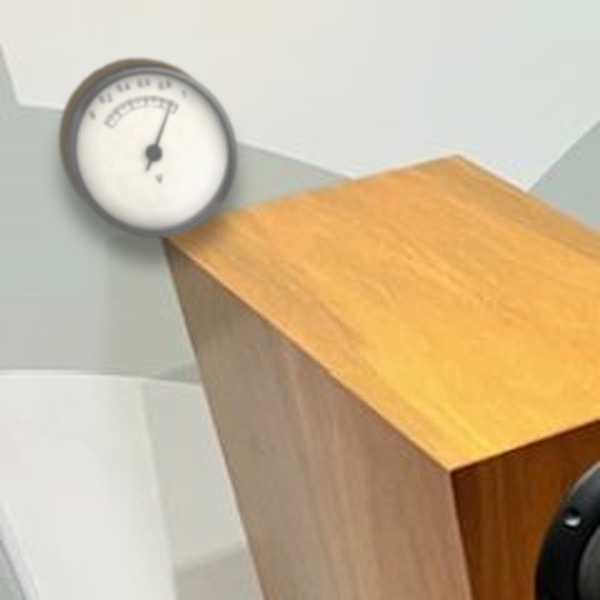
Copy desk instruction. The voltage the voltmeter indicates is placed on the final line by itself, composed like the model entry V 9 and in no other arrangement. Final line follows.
V 0.9
